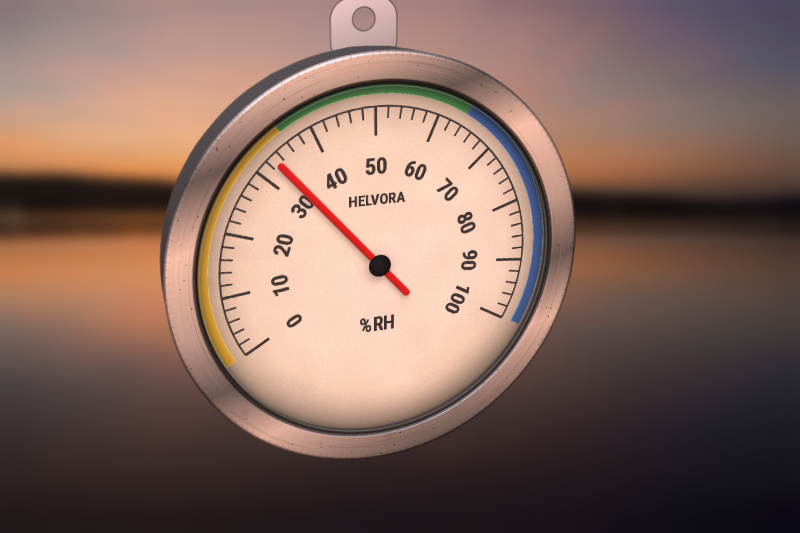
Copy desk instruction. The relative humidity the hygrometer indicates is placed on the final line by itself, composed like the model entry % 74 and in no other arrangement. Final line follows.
% 33
